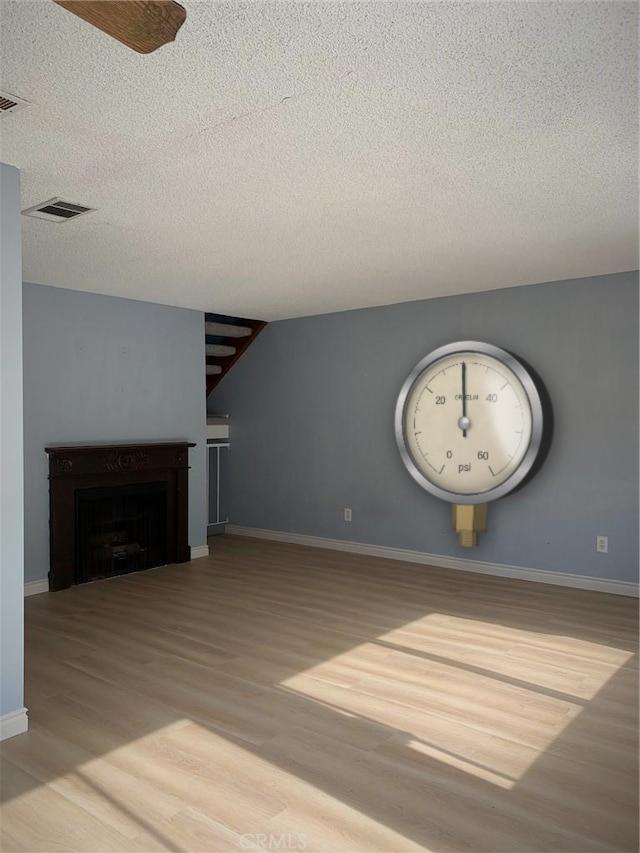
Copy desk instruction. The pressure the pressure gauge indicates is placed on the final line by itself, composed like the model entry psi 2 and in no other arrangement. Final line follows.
psi 30
